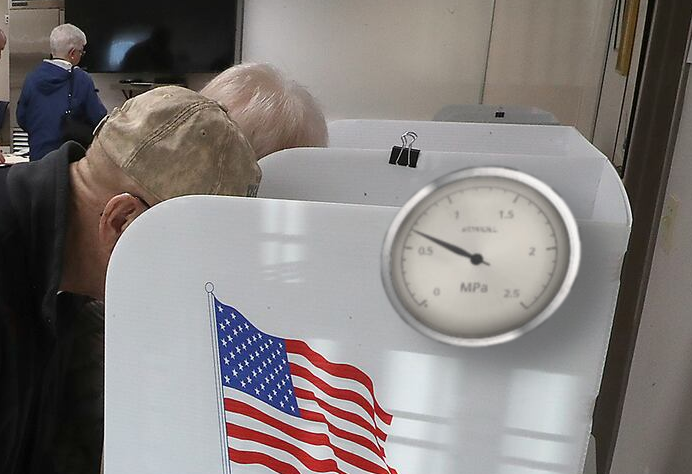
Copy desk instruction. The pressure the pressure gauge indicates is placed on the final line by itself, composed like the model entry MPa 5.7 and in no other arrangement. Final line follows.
MPa 0.65
